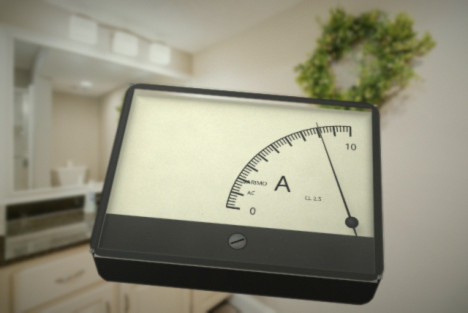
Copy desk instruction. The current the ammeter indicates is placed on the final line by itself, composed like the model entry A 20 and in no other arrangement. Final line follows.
A 8
